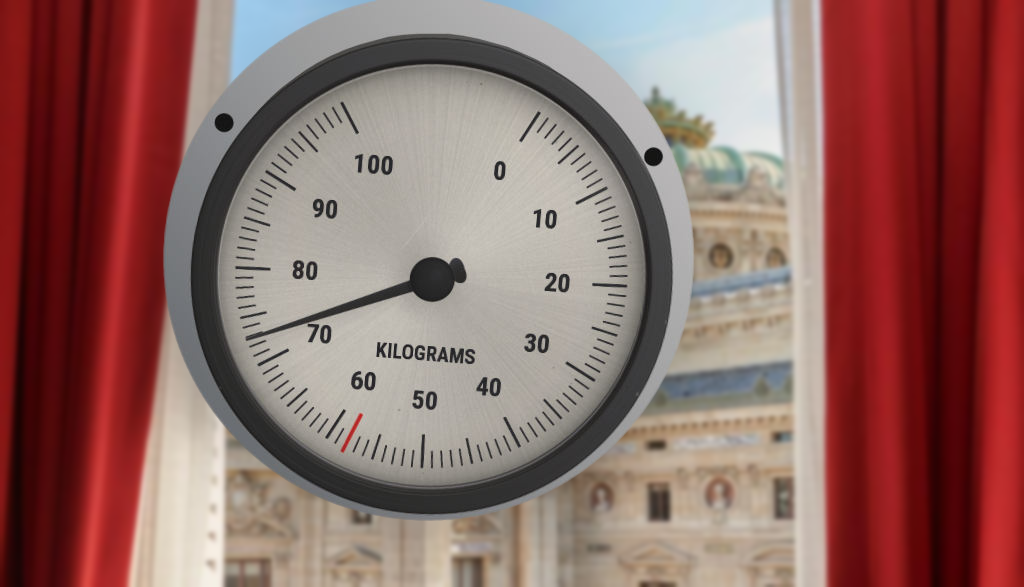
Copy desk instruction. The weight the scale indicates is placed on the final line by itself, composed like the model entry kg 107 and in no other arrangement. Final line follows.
kg 73
